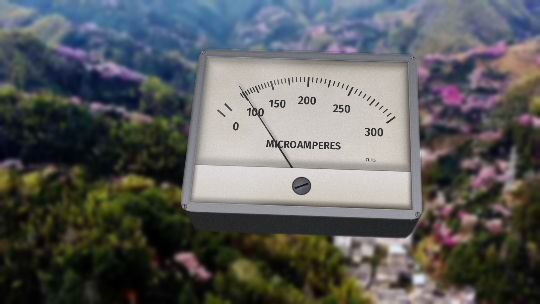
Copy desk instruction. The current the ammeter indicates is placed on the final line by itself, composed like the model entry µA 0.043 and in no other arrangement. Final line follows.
µA 100
